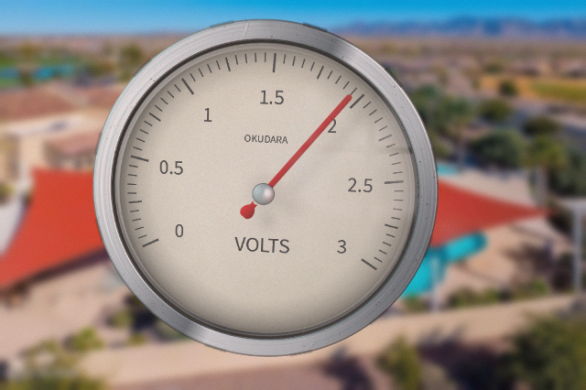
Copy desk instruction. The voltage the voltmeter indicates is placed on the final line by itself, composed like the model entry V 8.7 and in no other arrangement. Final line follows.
V 1.95
